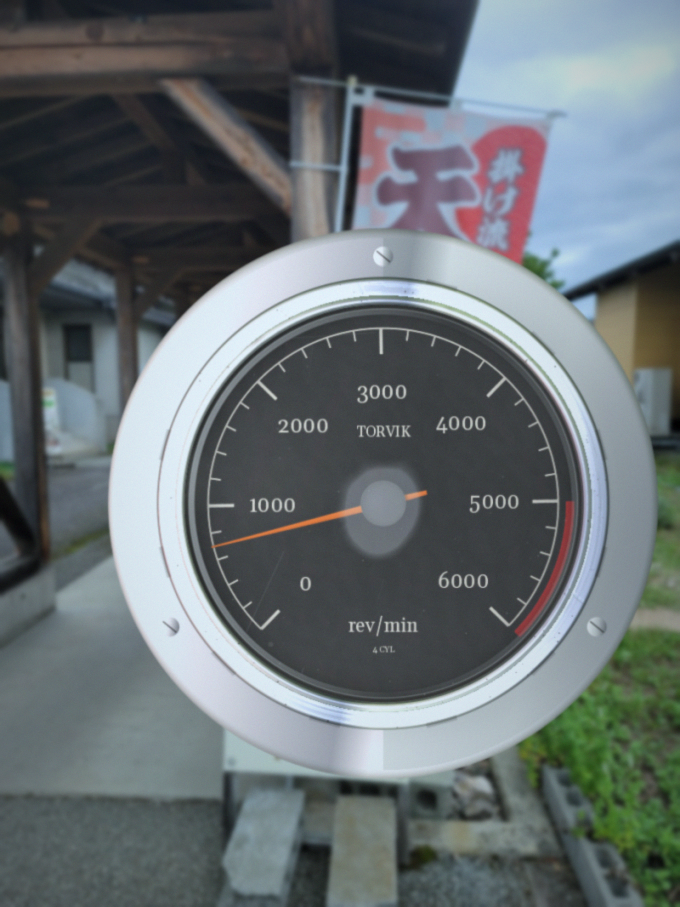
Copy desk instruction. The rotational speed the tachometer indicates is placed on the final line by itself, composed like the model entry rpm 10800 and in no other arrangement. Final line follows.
rpm 700
